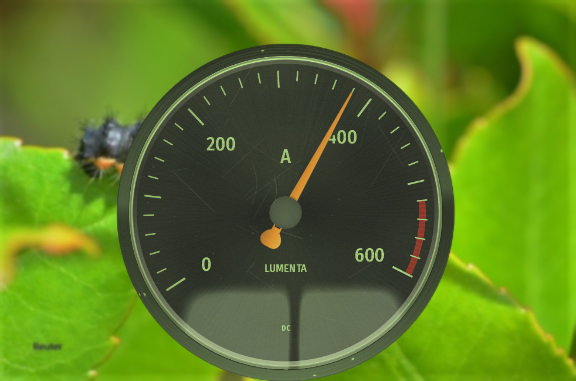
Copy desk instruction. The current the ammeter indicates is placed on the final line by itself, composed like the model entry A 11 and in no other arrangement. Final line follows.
A 380
